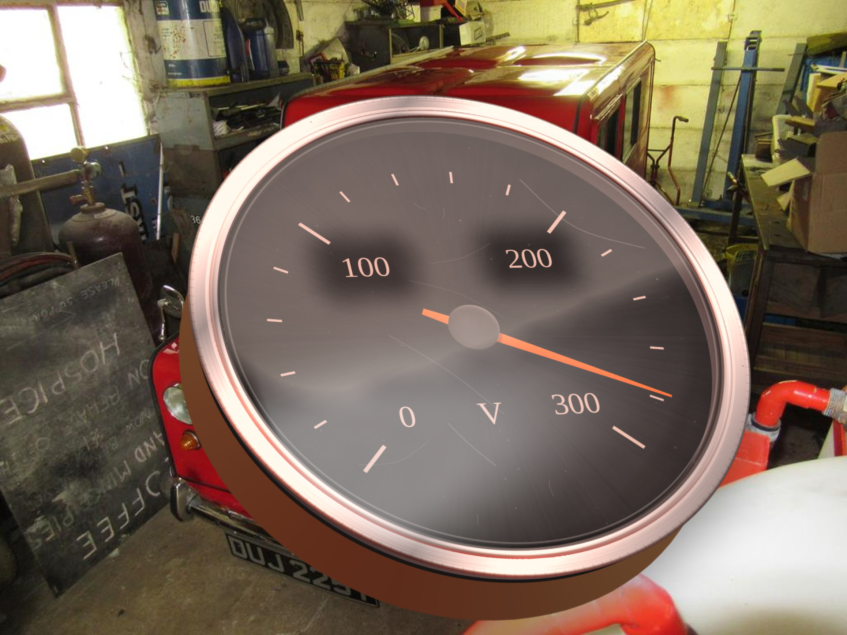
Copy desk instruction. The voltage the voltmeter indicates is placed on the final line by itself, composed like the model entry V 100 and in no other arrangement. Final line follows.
V 280
